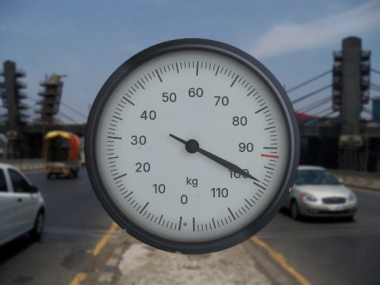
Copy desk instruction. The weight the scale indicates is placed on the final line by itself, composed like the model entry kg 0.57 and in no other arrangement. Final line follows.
kg 99
